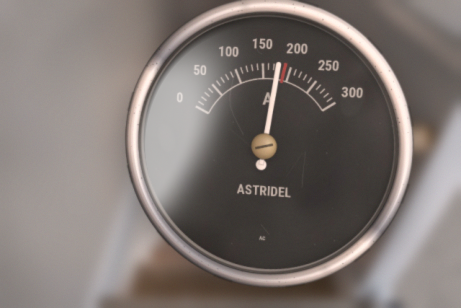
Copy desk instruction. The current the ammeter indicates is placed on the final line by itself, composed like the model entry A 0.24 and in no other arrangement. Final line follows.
A 180
